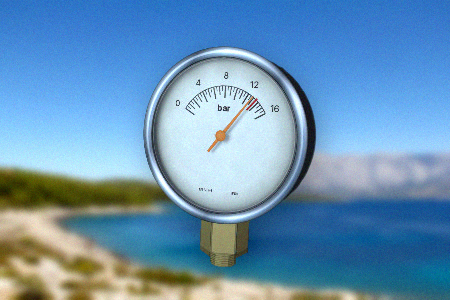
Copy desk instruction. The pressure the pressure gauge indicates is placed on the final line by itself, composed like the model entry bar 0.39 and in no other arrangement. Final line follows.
bar 13
